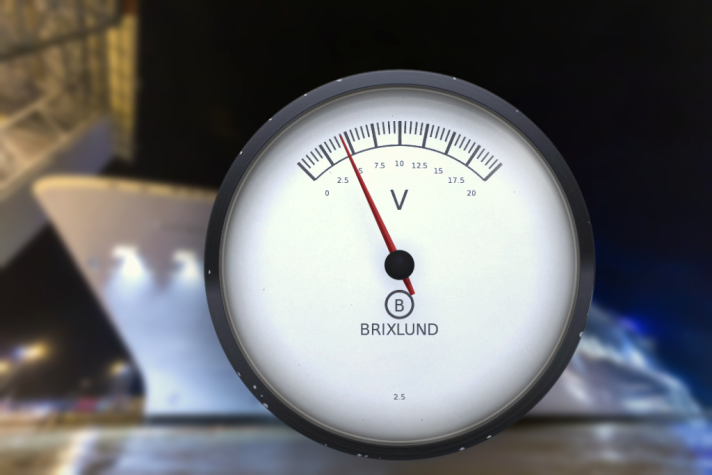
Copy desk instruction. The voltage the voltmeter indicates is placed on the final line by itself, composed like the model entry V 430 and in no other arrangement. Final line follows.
V 4.5
